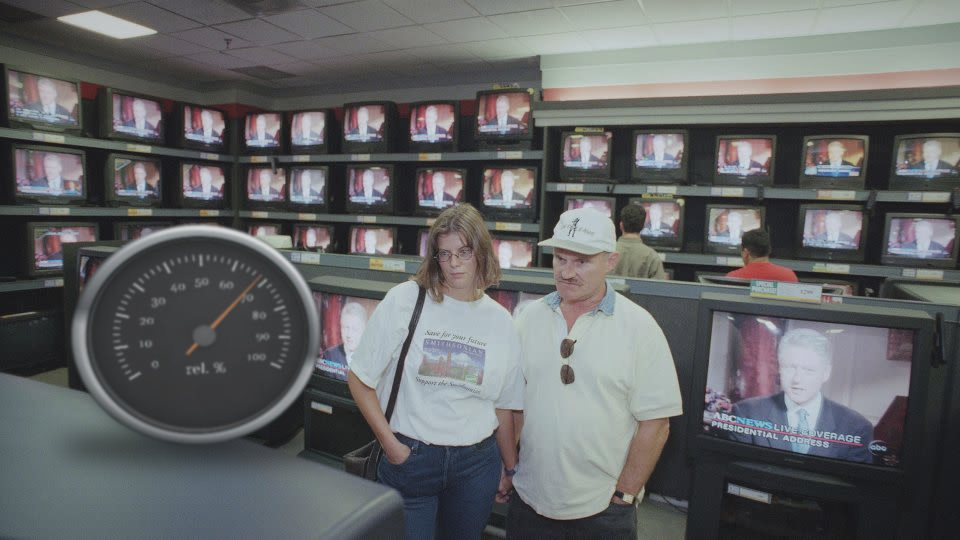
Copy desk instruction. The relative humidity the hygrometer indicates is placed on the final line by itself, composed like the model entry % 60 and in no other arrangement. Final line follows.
% 68
